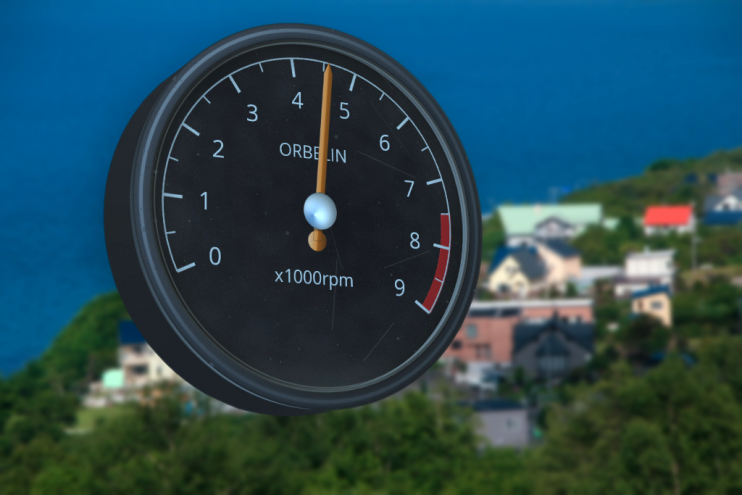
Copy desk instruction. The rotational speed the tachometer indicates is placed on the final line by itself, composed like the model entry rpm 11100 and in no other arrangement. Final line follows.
rpm 4500
